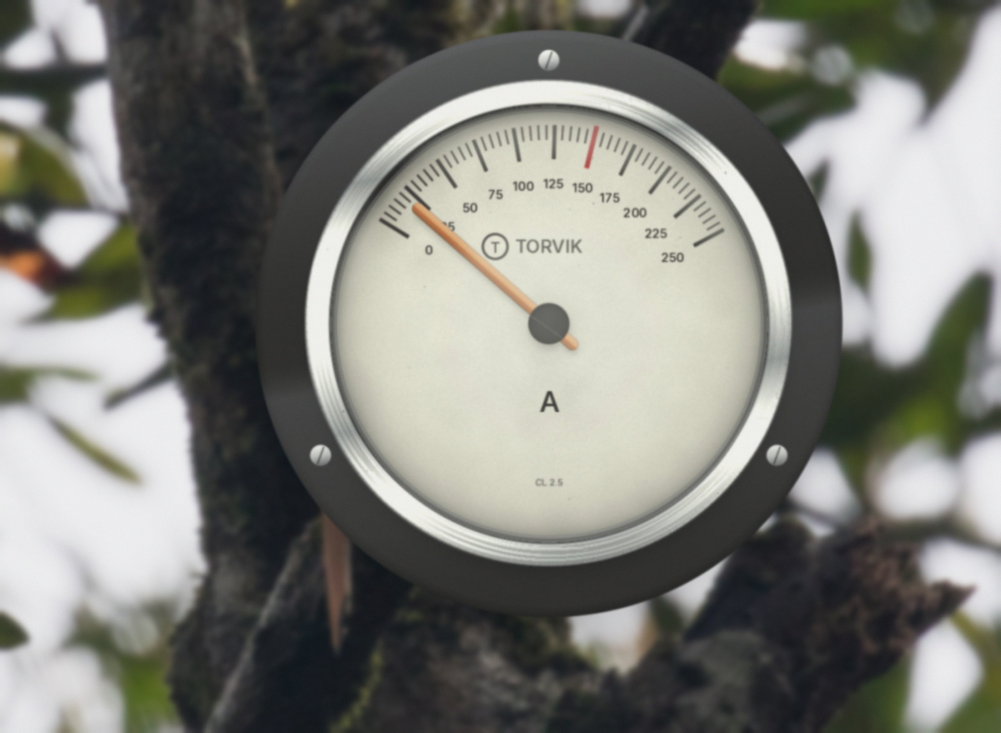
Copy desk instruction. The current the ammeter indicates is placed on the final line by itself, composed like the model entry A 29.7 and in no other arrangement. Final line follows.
A 20
